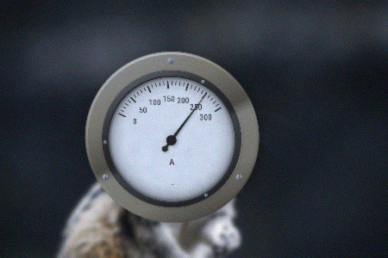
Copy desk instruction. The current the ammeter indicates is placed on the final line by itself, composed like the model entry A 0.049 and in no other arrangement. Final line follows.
A 250
